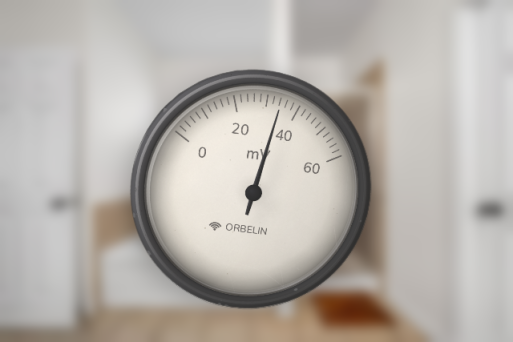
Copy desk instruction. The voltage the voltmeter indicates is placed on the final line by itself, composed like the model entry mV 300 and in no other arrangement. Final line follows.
mV 34
